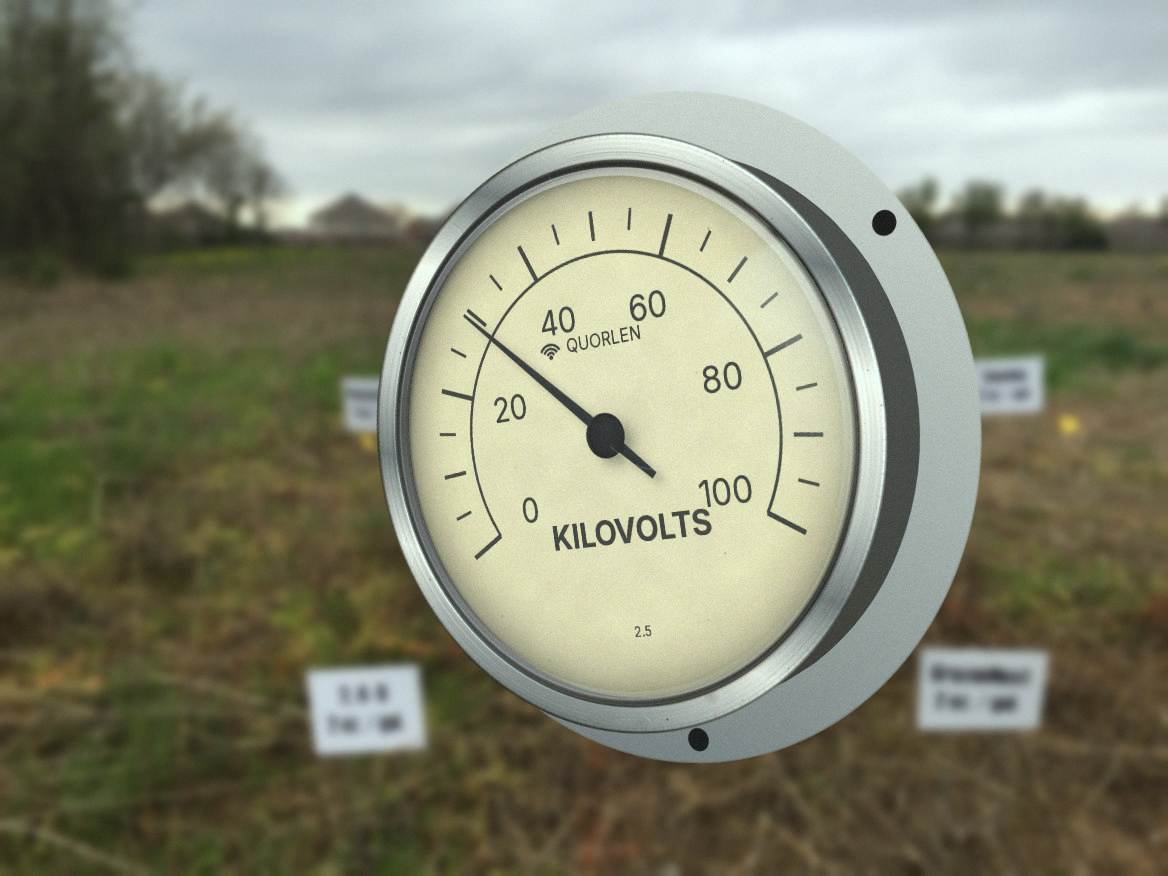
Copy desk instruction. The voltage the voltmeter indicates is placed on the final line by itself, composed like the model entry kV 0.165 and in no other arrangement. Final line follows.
kV 30
